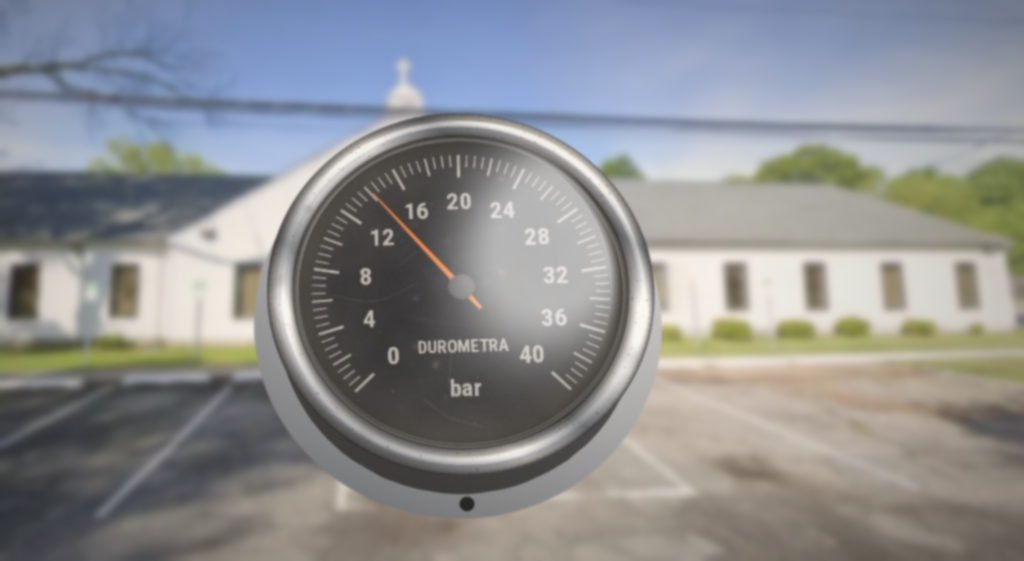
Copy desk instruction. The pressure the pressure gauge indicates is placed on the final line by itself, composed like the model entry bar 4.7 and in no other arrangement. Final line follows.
bar 14
